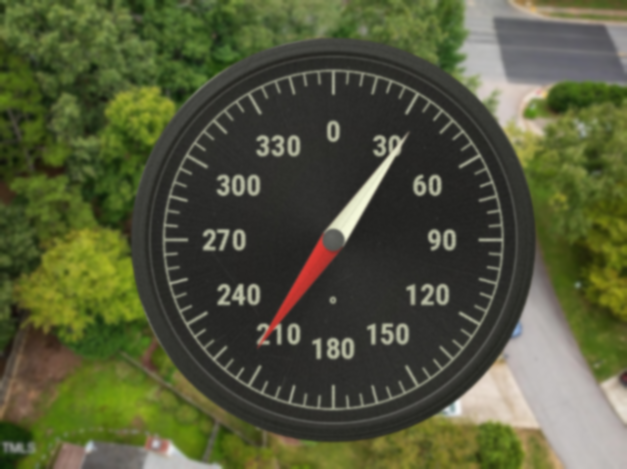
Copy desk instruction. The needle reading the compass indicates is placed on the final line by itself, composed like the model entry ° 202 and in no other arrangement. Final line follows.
° 215
